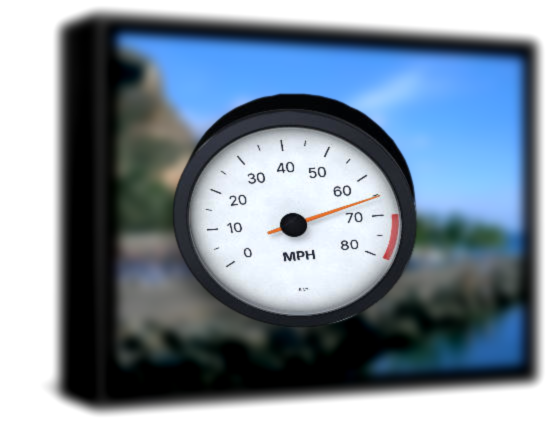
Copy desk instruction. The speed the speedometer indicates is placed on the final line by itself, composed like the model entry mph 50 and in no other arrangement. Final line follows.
mph 65
